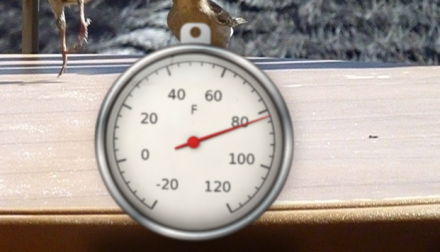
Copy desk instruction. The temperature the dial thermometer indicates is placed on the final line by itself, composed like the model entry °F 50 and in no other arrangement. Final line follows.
°F 82
